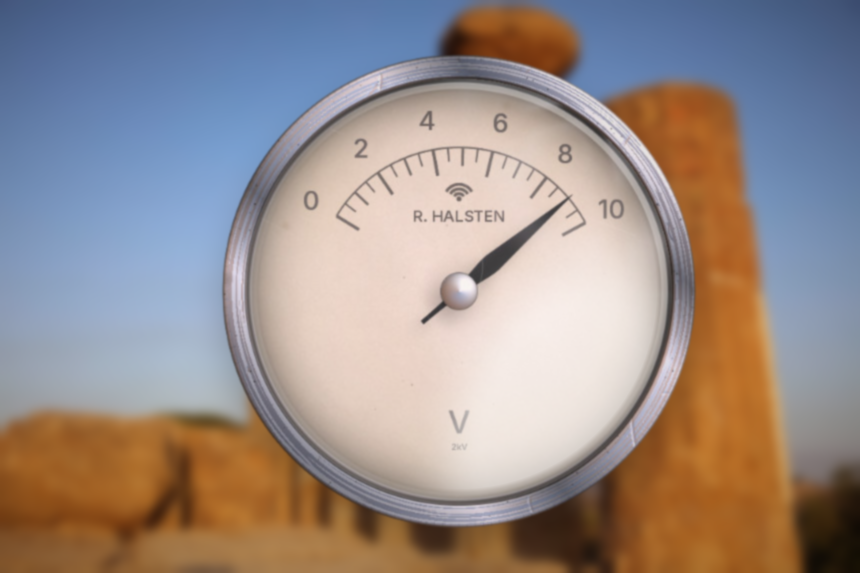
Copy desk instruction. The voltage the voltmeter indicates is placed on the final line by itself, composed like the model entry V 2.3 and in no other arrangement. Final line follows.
V 9
